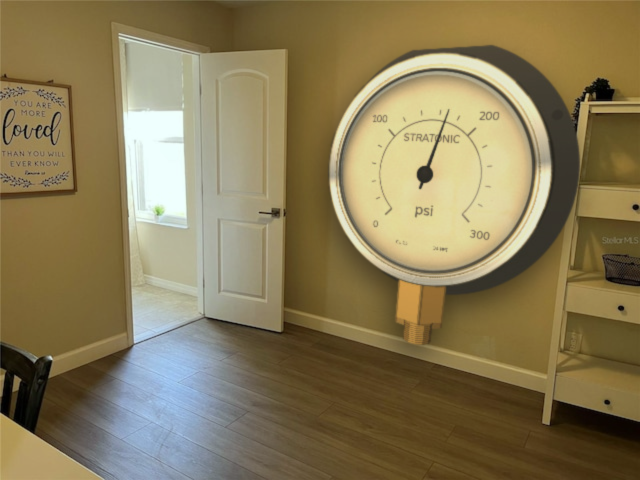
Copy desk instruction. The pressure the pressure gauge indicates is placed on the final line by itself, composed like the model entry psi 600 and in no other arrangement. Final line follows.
psi 170
